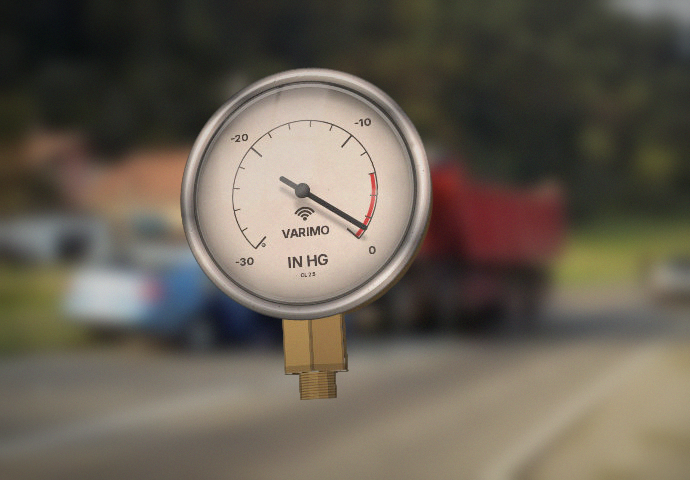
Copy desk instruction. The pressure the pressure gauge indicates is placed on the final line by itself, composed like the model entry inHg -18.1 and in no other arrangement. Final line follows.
inHg -1
